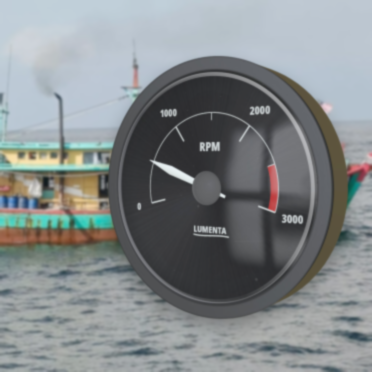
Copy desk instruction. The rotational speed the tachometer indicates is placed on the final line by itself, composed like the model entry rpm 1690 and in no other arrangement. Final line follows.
rpm 500
